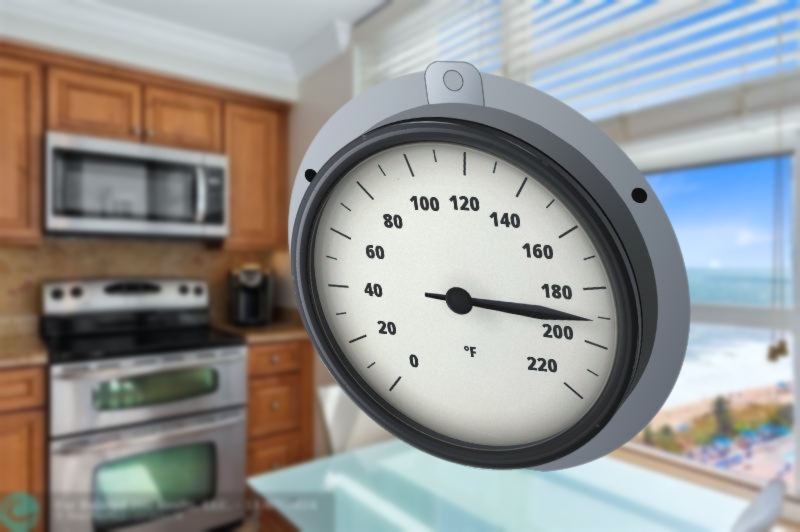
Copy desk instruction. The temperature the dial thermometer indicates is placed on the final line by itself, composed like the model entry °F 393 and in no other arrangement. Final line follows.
°F 190
